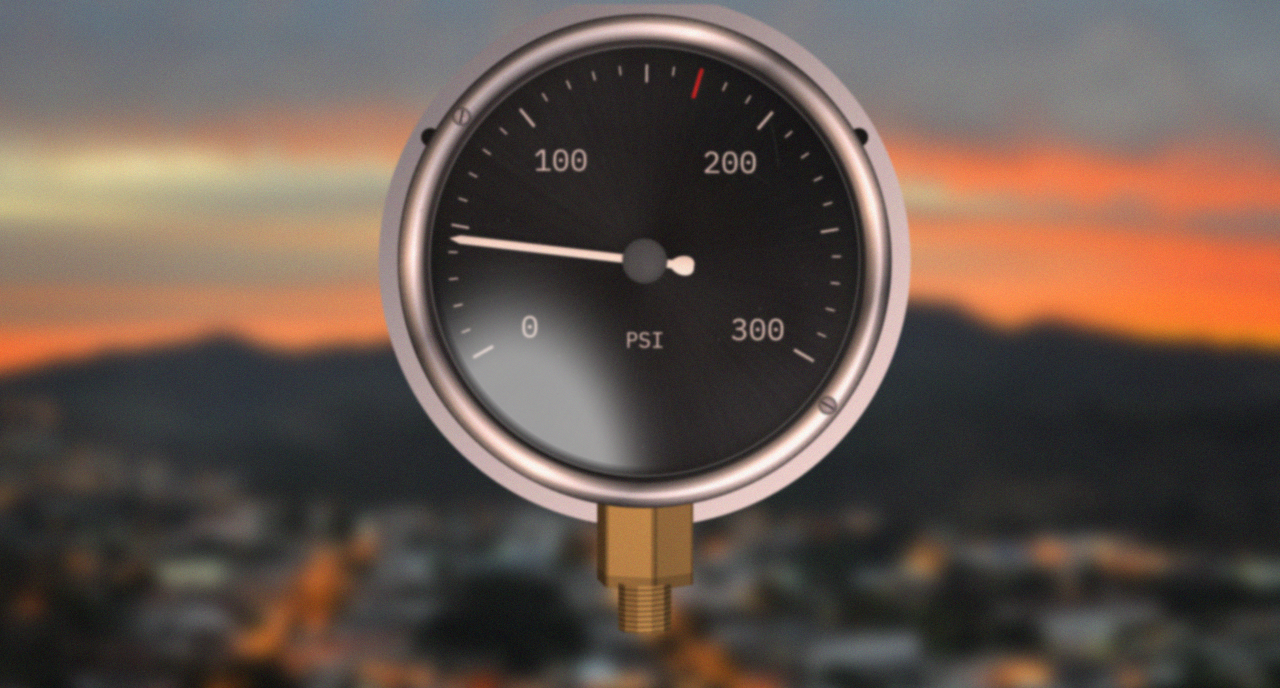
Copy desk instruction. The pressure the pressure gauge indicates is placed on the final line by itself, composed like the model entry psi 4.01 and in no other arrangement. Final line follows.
psi 45
